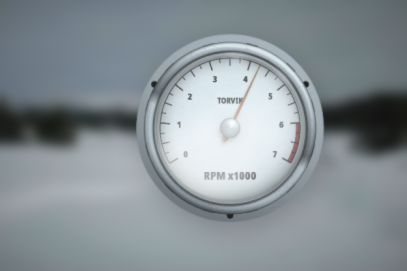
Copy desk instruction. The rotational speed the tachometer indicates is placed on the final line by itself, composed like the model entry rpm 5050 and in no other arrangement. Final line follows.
rpm 4250
